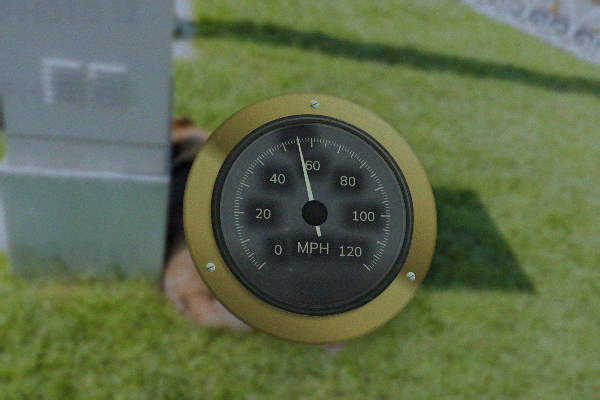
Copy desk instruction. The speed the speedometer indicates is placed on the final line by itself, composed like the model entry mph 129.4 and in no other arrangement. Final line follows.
mph 55
